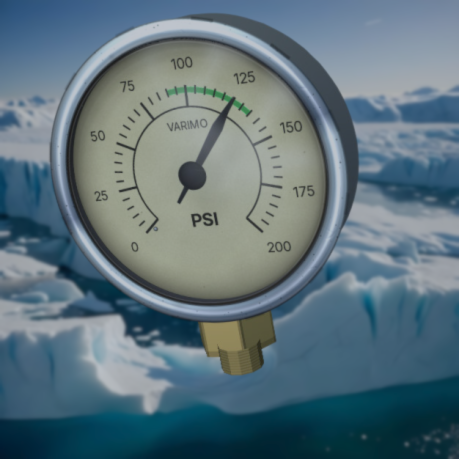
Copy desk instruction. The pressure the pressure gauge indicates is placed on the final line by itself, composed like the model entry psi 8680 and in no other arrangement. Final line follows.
psi 125
